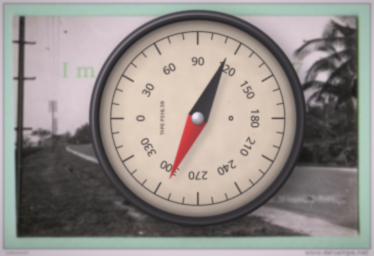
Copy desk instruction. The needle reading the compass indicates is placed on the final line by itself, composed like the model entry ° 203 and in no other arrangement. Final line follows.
° 295
